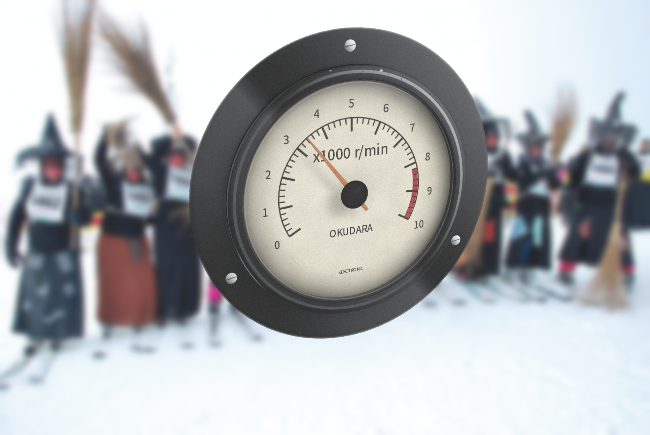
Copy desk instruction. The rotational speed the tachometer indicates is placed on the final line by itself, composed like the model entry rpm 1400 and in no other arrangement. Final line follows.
rpm 3400
